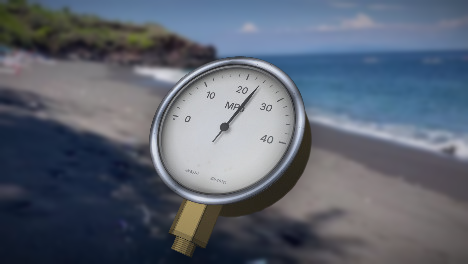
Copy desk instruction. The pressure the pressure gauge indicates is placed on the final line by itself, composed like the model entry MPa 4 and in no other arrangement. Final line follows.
MPa 24
